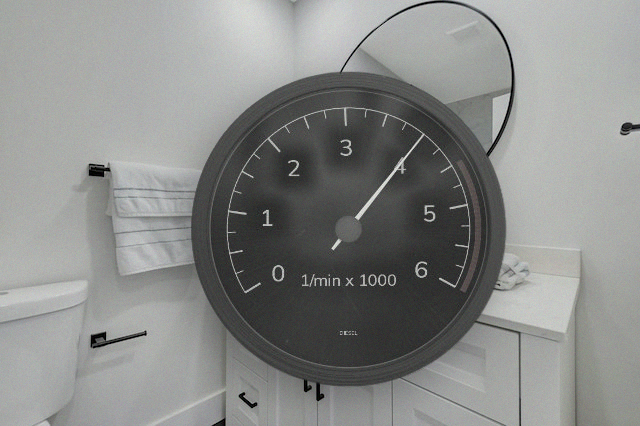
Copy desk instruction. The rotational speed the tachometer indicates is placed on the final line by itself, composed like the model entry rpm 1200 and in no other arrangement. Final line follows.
rpm 4000
